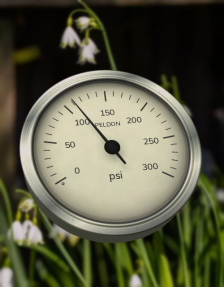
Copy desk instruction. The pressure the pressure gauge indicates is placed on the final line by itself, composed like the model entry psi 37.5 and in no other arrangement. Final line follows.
psi 110
